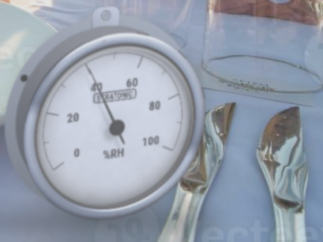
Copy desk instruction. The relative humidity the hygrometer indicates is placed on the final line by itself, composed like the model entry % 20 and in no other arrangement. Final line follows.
% 40
